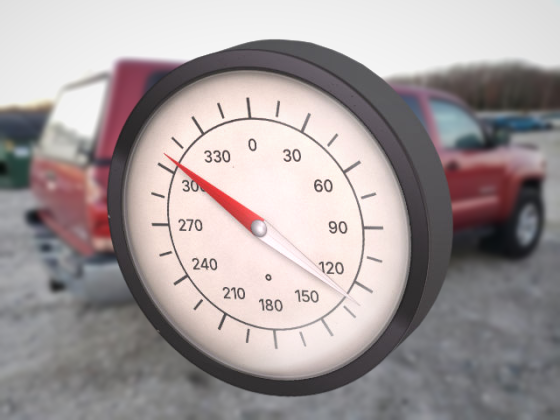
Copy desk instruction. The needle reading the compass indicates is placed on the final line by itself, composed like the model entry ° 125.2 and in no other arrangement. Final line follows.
° 307.5
